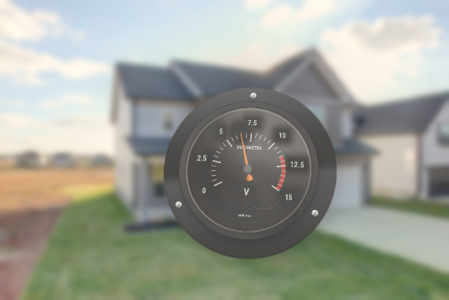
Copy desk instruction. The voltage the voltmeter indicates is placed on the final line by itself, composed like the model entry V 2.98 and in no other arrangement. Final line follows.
V 6.5
